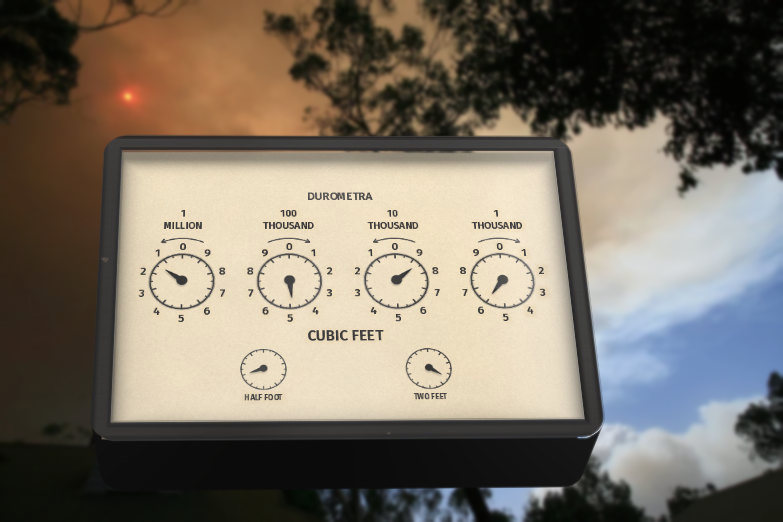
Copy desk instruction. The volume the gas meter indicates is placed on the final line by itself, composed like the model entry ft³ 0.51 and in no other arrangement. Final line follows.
ft³ 148600
